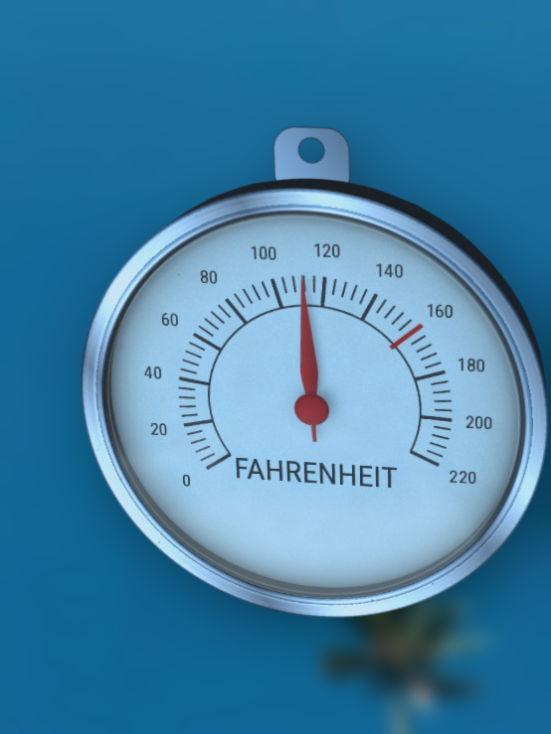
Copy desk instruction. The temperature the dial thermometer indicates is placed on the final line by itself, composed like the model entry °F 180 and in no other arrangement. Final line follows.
°F 112
